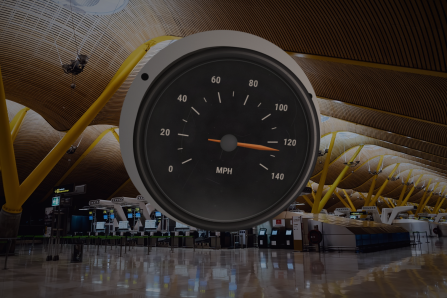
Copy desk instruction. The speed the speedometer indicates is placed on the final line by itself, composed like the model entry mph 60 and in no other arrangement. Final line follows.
mph 125
